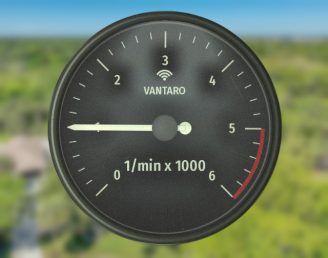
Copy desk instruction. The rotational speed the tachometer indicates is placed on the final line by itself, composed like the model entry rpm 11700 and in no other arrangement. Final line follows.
rpm 1000
